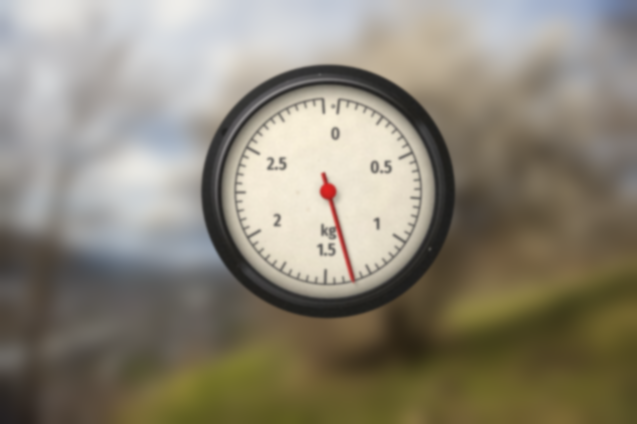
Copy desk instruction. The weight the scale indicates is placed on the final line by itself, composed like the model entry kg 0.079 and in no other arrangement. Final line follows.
kg 1.35
